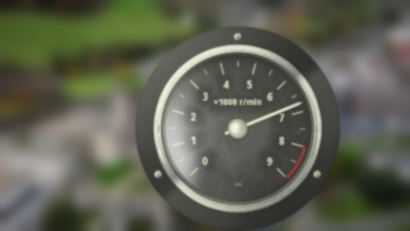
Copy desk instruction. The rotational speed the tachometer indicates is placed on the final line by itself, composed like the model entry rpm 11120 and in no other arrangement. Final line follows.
rpm 6750
